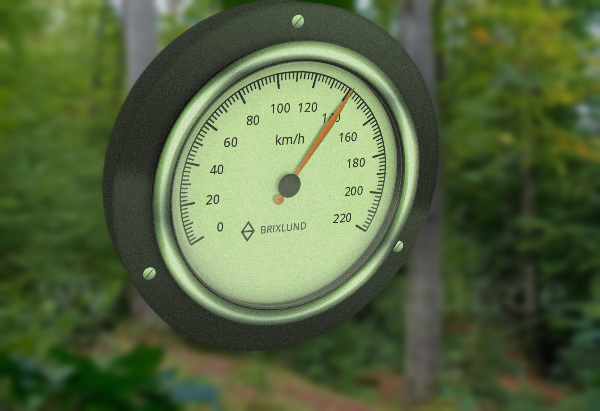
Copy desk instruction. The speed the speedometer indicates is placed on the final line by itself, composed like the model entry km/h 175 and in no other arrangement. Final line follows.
km/h 140
